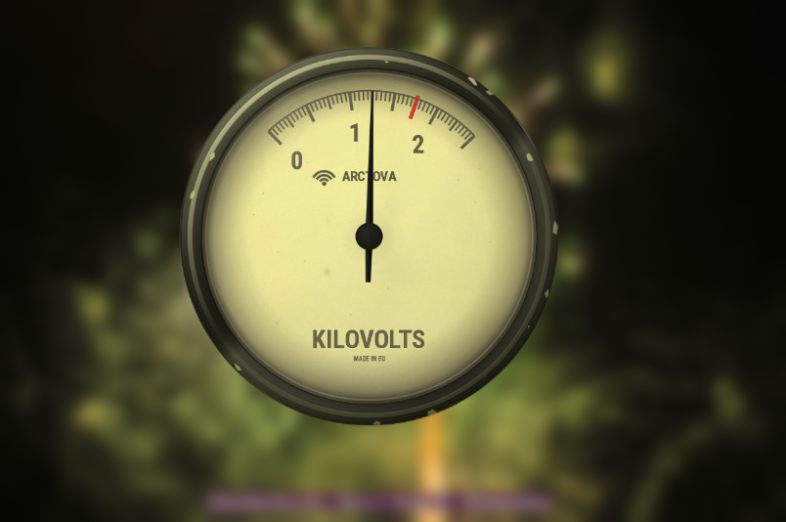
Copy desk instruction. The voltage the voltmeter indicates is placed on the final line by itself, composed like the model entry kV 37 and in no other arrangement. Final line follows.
kV 1.25
